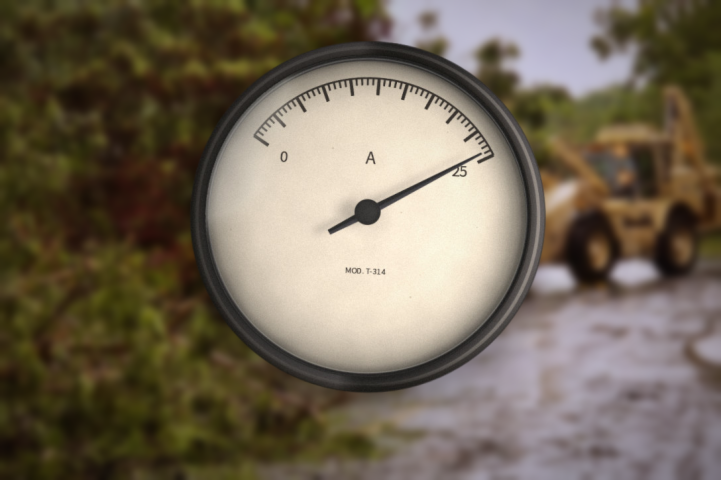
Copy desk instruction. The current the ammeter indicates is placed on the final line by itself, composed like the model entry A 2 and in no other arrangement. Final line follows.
A 24.5
